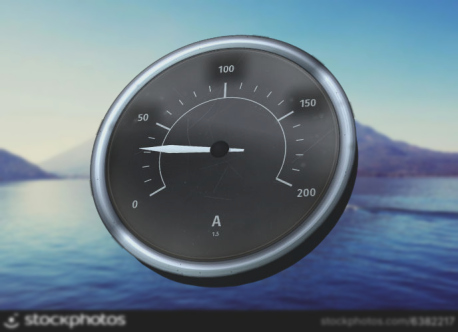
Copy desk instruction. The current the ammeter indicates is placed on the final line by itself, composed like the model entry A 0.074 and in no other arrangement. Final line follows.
A 30
